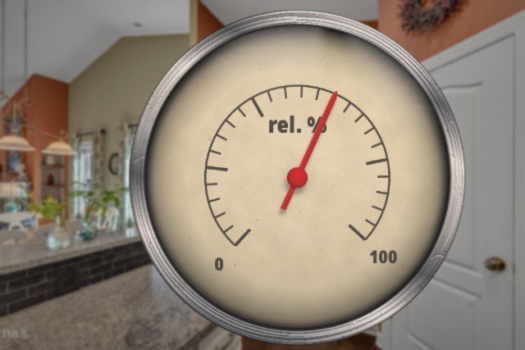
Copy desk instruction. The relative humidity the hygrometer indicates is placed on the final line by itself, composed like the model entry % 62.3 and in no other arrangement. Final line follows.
% 60
